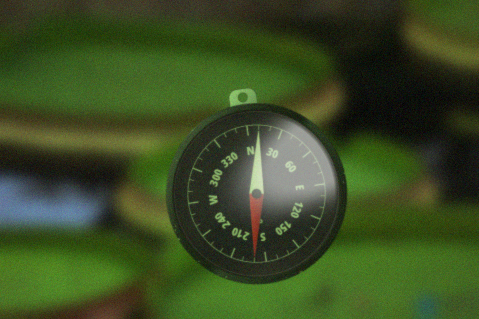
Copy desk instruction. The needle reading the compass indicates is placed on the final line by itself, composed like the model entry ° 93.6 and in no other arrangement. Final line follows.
° 190
